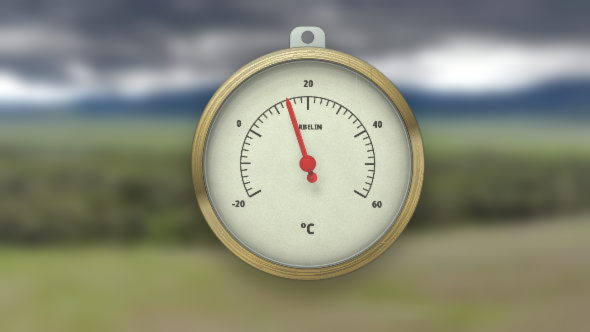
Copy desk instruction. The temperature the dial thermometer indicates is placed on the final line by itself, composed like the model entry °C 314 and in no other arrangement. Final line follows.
°C 14
